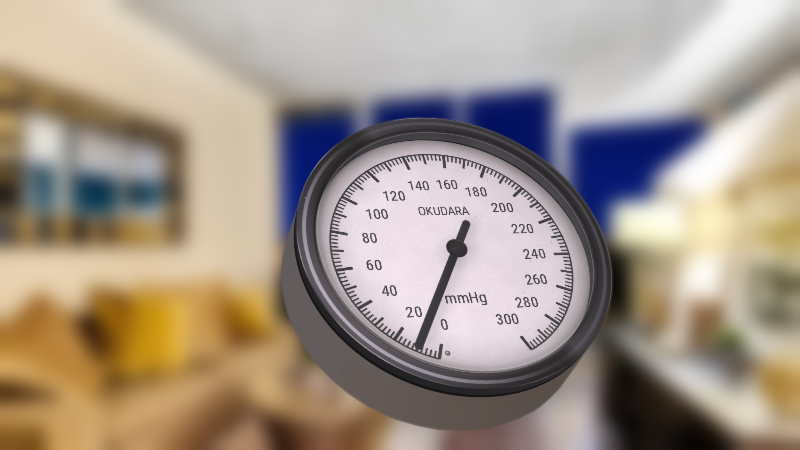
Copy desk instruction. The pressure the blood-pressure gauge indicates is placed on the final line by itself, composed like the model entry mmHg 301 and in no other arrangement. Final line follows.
mmHg 10
